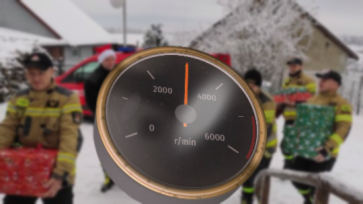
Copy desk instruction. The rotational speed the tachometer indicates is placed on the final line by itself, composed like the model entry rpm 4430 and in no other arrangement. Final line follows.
rpm 3000
